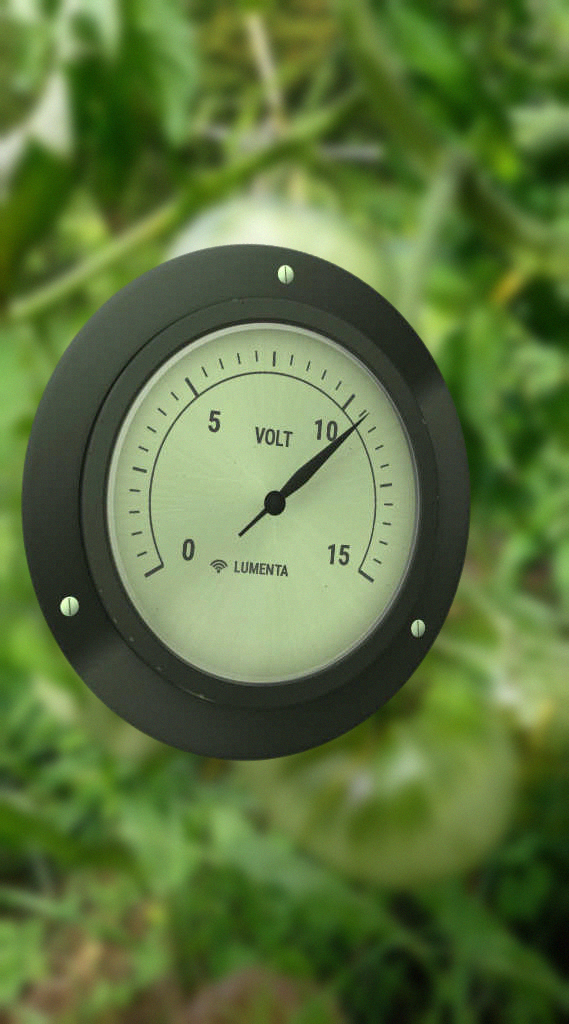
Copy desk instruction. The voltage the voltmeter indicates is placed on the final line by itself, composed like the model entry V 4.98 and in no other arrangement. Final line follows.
V 10.5
